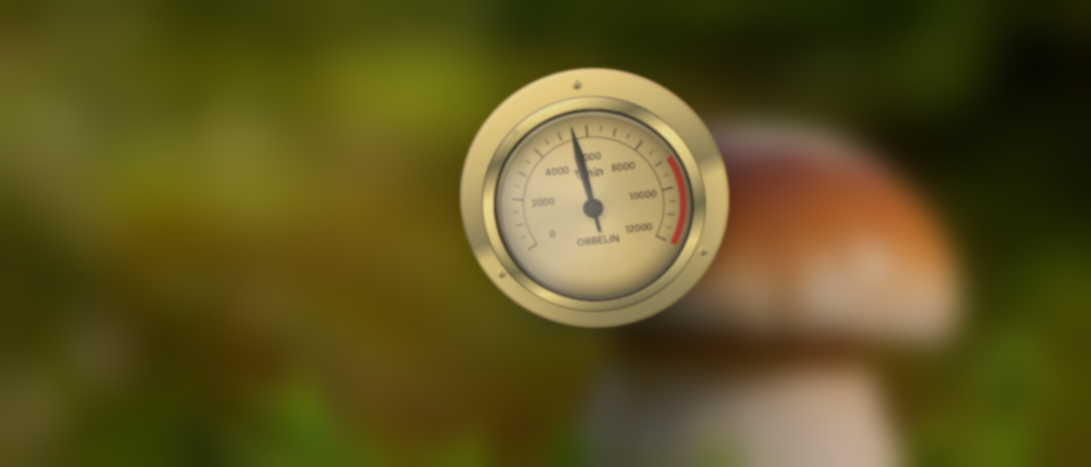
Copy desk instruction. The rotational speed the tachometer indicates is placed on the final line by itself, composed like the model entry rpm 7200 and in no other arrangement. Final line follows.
rpm 5500
